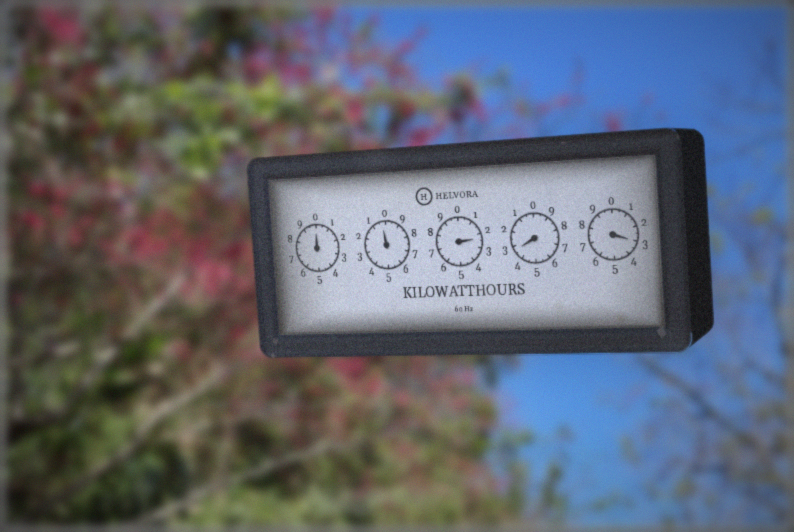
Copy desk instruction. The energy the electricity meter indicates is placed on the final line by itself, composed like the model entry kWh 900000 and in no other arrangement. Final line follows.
kWh 233
